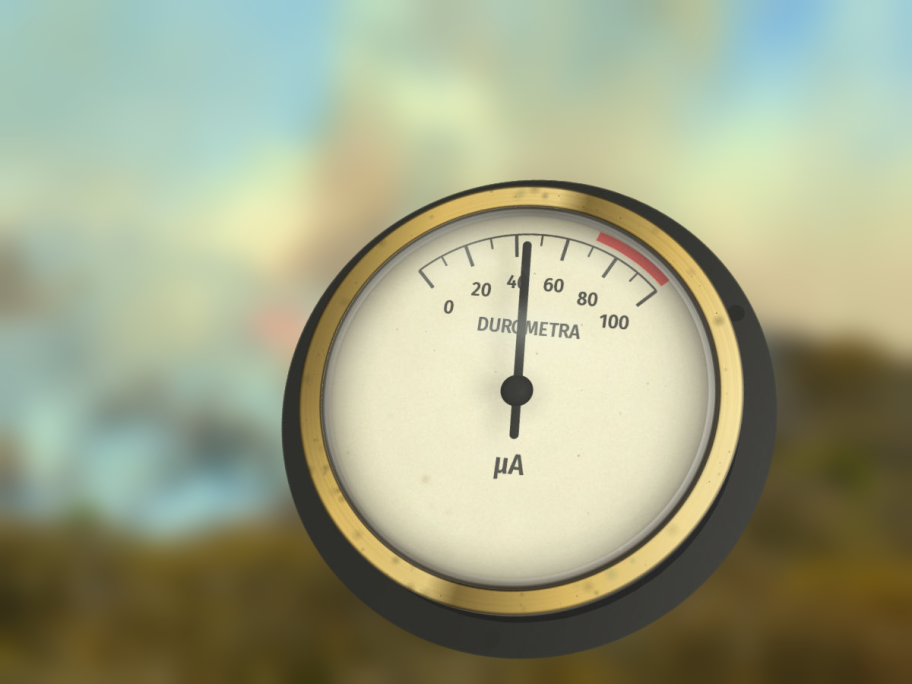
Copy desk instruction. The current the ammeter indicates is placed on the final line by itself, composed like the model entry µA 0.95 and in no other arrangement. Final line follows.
µA 45
